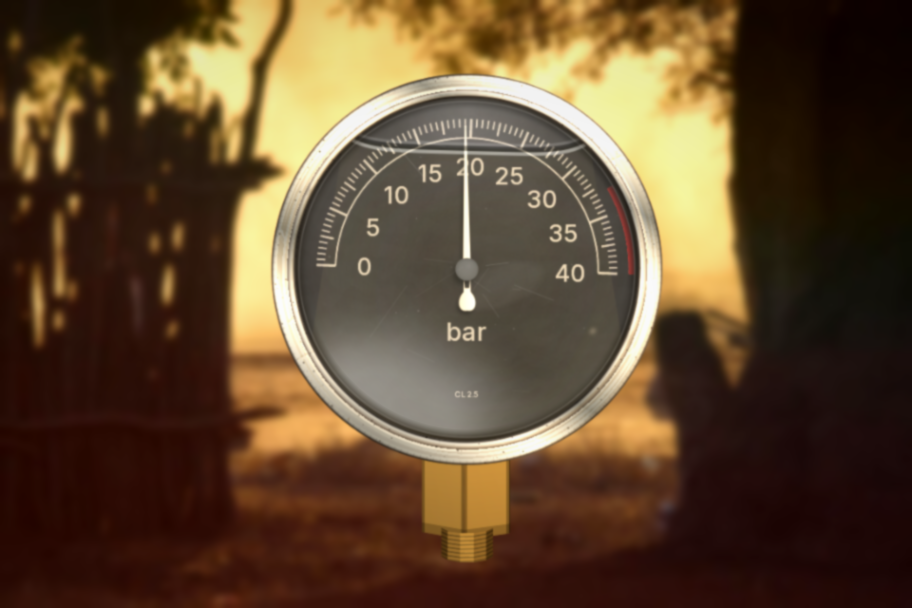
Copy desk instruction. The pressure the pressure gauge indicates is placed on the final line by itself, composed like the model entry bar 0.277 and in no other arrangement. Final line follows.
bar 19.5
